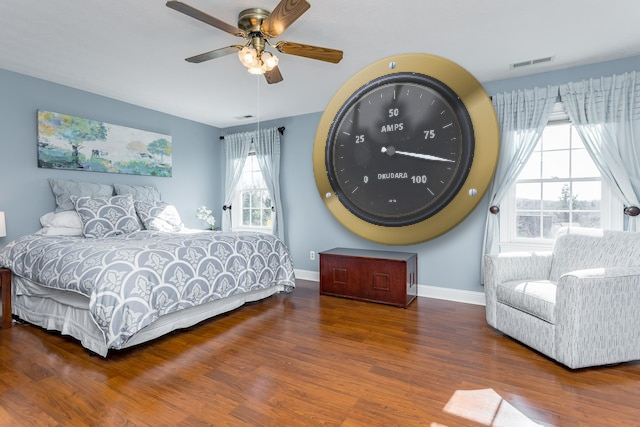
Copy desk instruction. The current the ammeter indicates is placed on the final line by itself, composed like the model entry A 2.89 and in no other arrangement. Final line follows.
A 87.5
